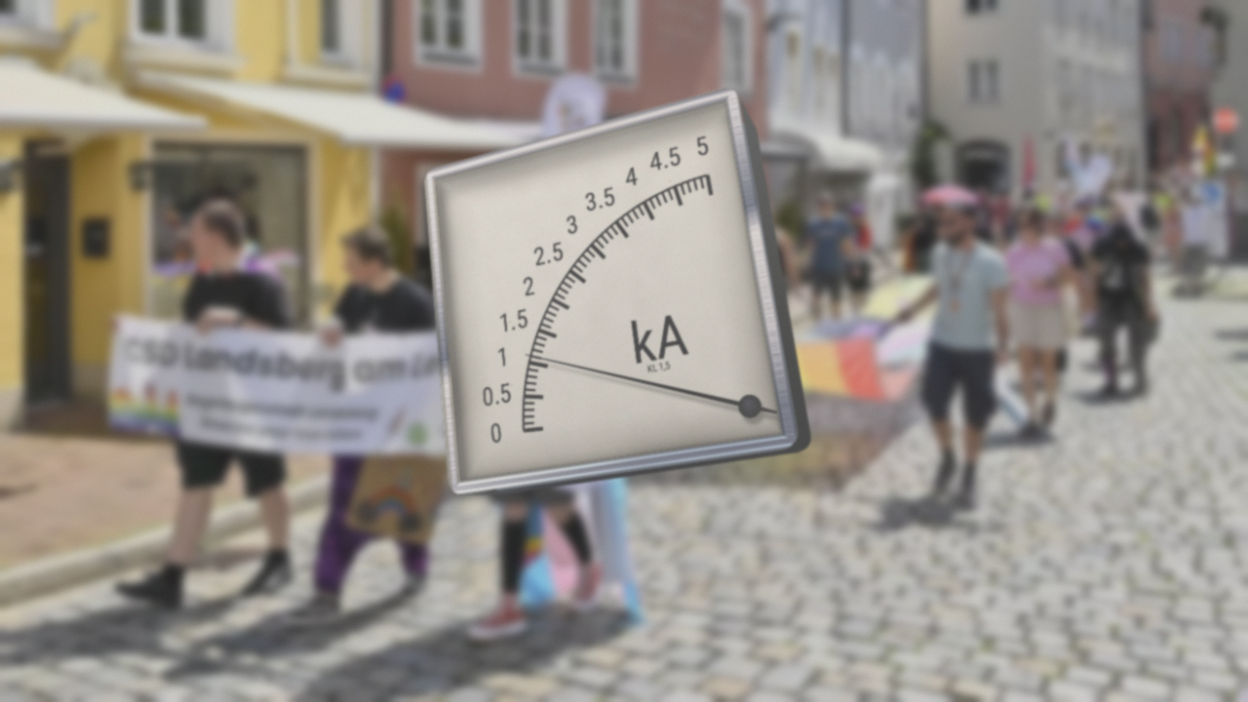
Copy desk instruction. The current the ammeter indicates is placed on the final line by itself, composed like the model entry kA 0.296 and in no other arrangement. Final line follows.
kA 1.1
